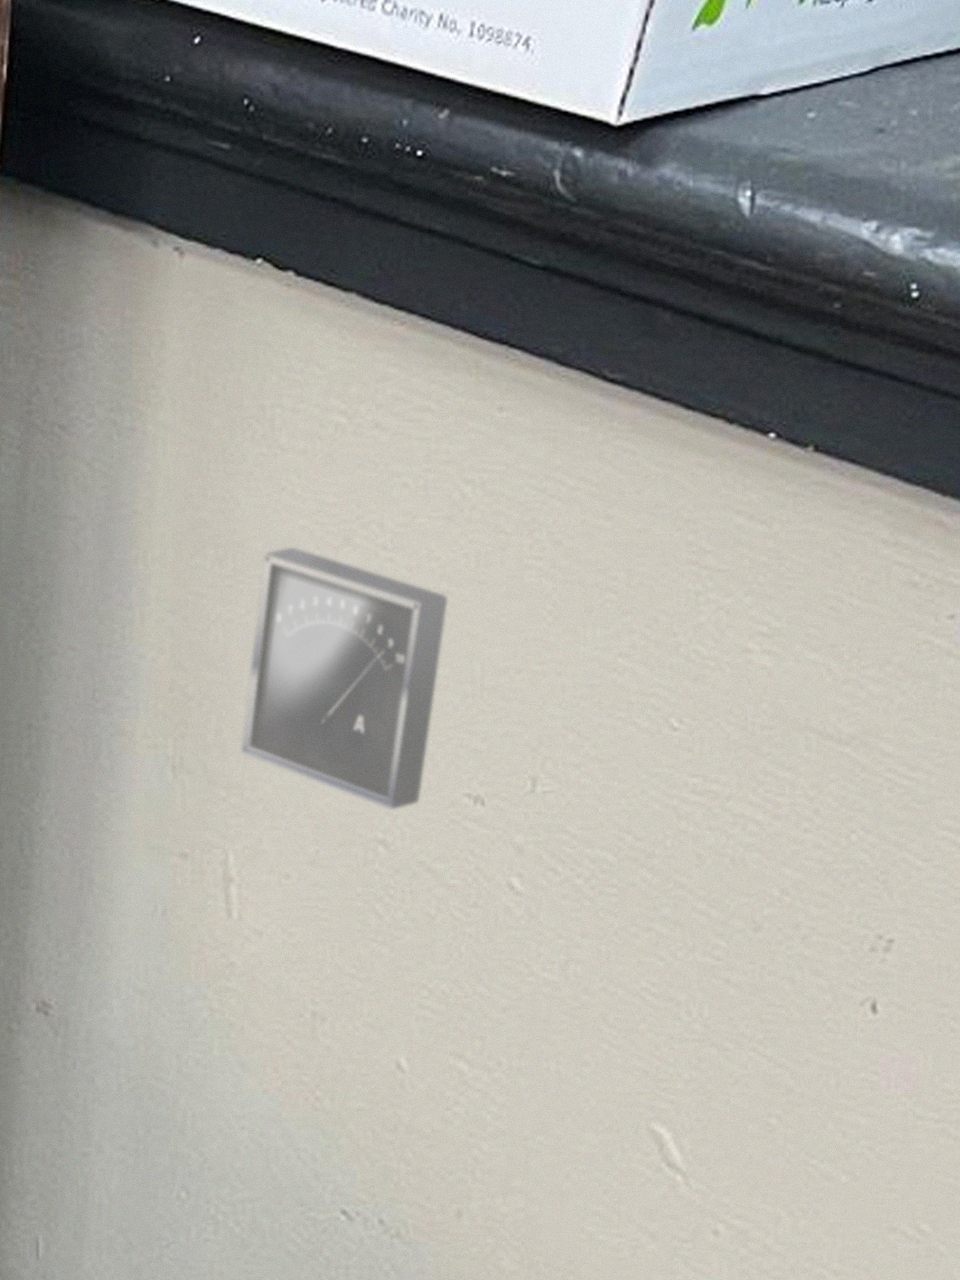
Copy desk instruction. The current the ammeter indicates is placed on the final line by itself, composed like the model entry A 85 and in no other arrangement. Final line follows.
A 9
